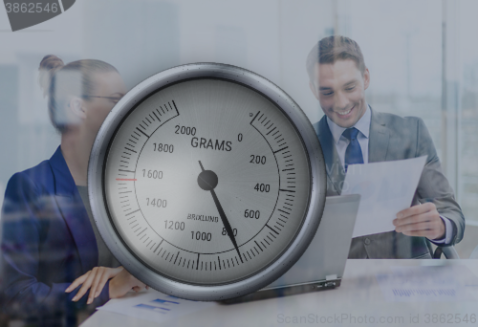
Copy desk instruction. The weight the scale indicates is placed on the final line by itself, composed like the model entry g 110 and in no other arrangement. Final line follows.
g 800
